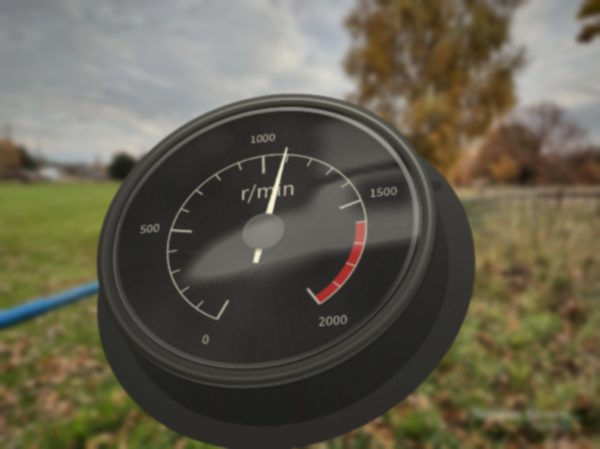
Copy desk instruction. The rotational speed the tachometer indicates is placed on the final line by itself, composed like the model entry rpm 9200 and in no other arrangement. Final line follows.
rpm 1100
